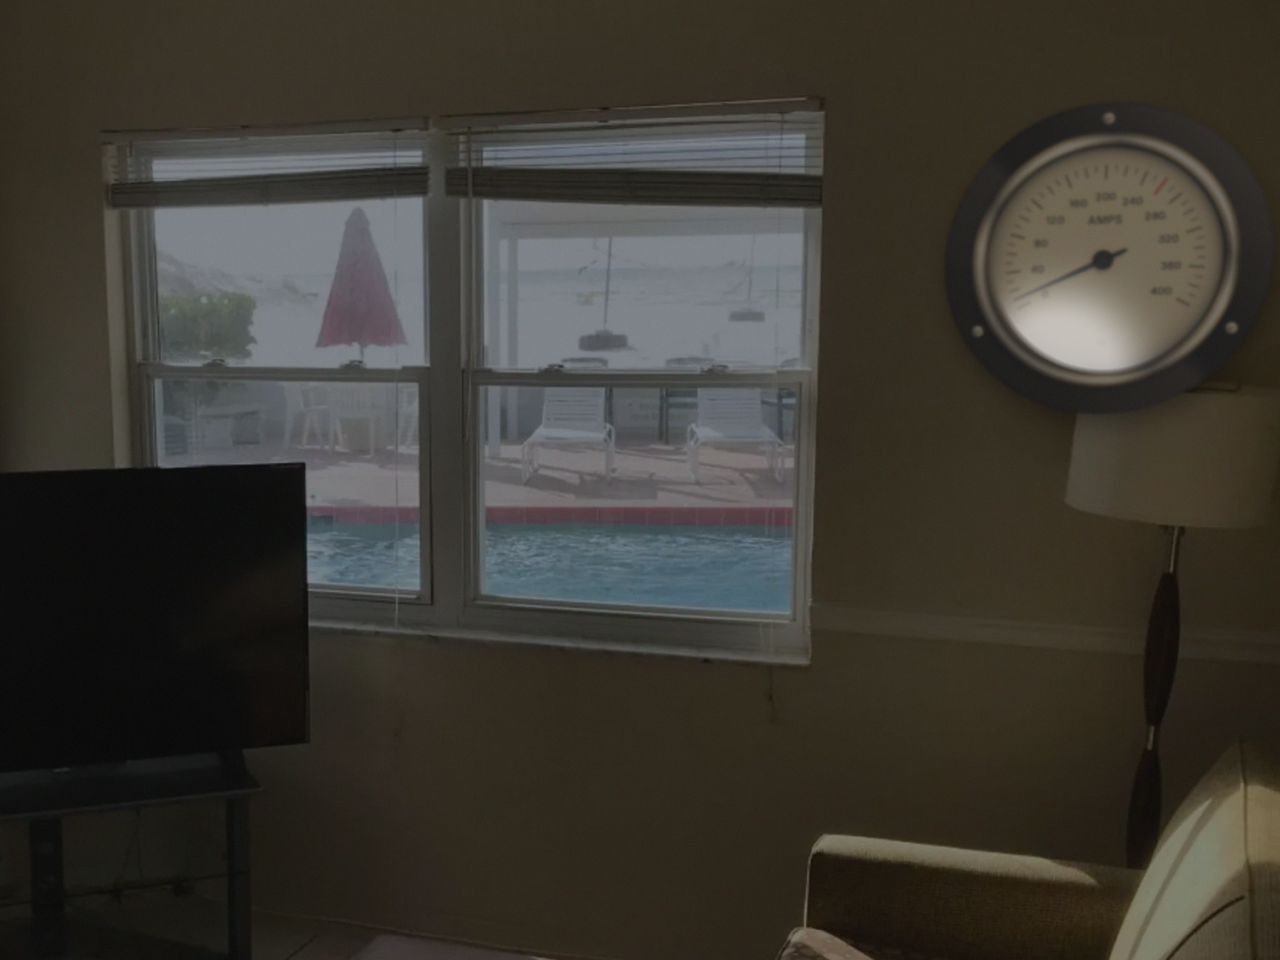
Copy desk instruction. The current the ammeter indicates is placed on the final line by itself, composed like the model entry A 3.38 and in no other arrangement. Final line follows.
A 10
